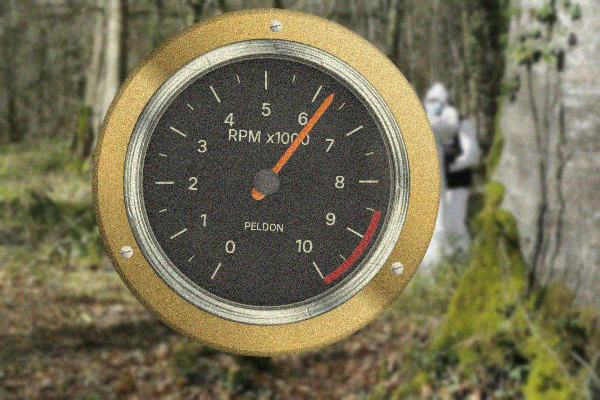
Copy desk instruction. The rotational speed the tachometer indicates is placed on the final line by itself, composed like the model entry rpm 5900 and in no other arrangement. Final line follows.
rpm 6250
